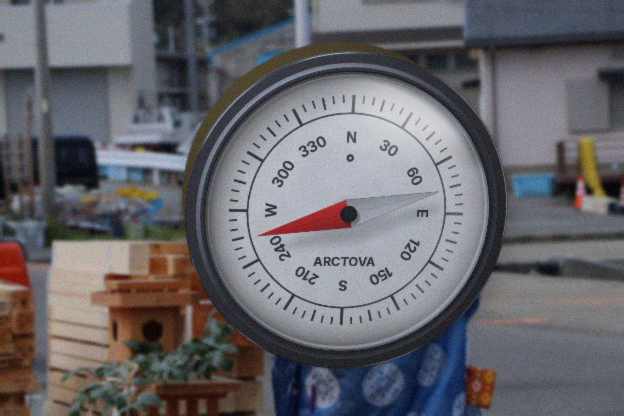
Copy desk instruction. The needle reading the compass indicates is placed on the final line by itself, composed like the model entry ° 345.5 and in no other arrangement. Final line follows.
° 255
